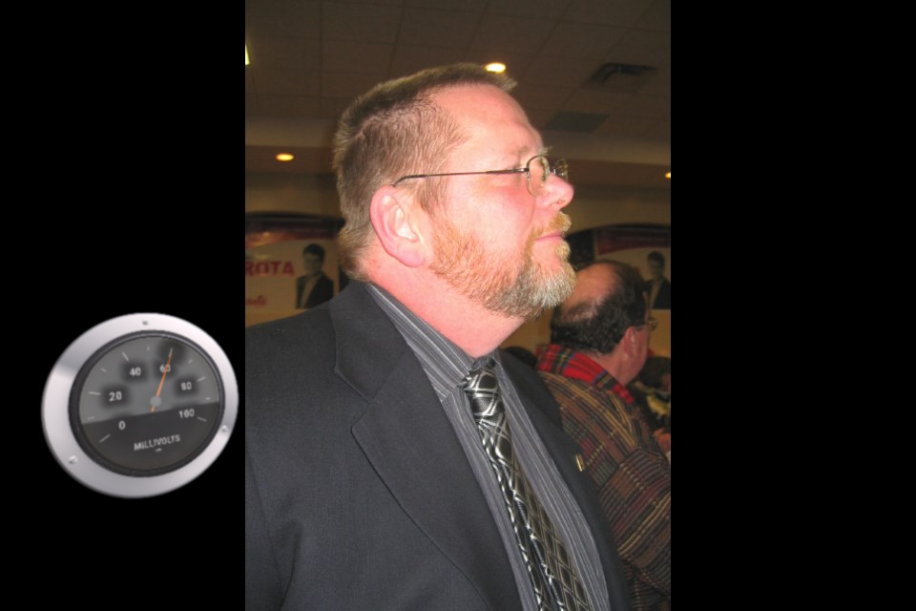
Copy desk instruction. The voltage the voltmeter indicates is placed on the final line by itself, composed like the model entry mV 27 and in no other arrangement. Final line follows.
mV 60
